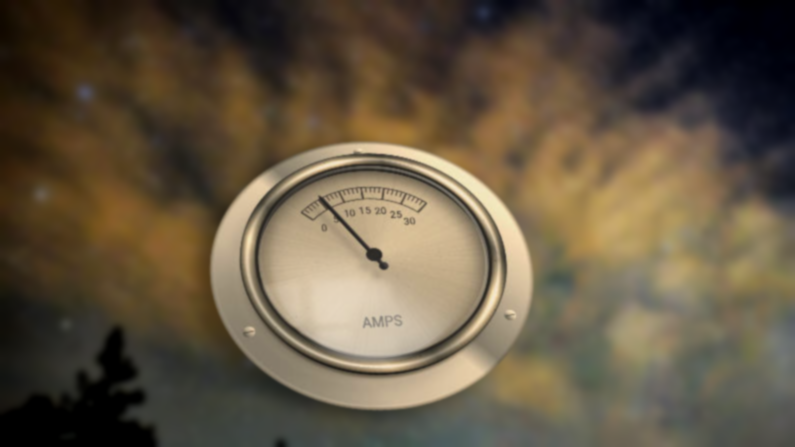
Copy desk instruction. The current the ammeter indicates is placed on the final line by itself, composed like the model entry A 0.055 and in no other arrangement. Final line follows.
A 5
